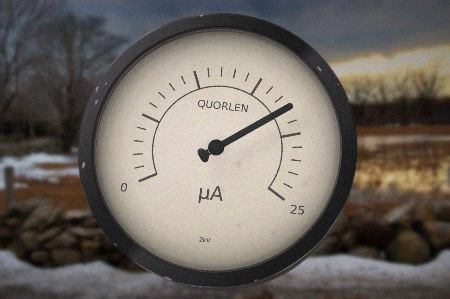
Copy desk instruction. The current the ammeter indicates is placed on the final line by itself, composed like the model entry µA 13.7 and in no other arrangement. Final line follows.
µA 18
